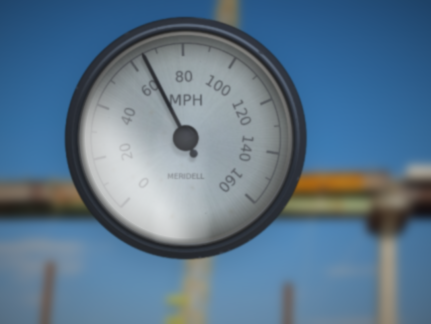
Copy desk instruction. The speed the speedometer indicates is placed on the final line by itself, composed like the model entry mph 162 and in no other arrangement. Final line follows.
mph 65
